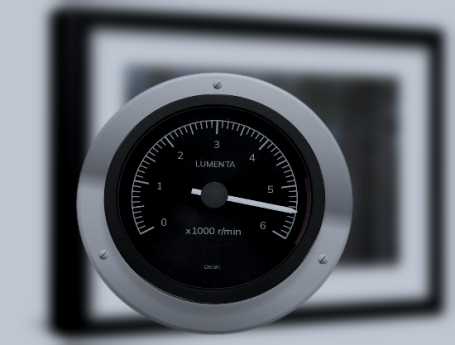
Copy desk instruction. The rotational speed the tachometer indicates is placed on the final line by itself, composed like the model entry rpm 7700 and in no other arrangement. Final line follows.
rpm 5500
